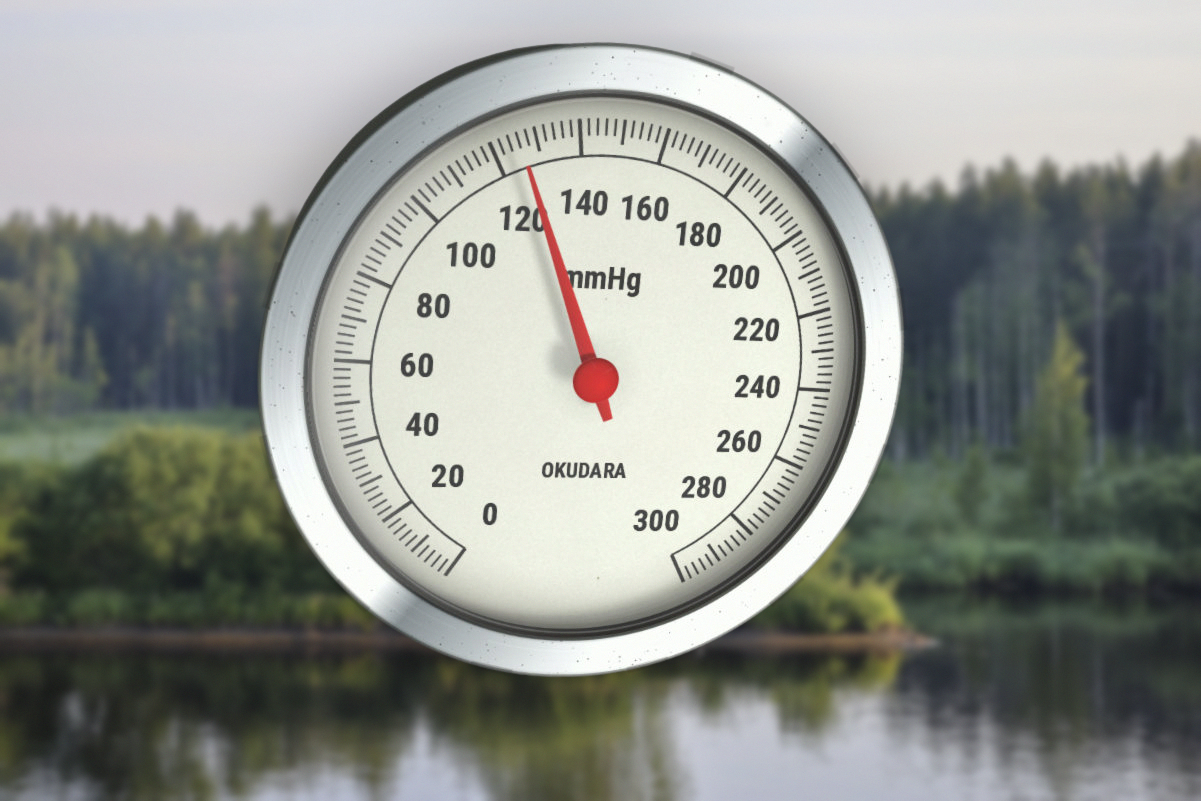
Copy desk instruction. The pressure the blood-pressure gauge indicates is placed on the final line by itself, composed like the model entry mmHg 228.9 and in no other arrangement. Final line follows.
mmHg 126
